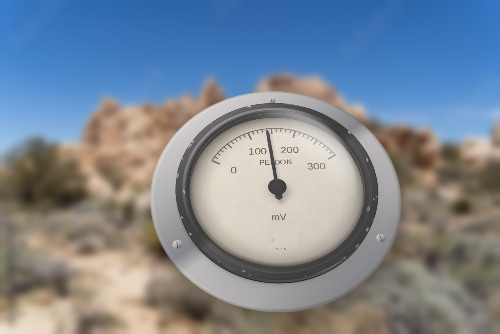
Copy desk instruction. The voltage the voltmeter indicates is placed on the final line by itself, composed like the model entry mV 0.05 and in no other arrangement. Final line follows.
mV 140
